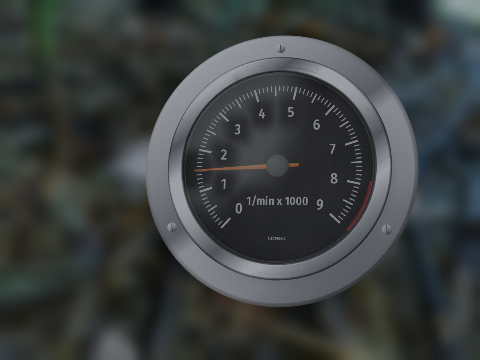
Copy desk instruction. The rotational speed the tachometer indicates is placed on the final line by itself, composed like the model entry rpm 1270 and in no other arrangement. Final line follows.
rpm 1500
